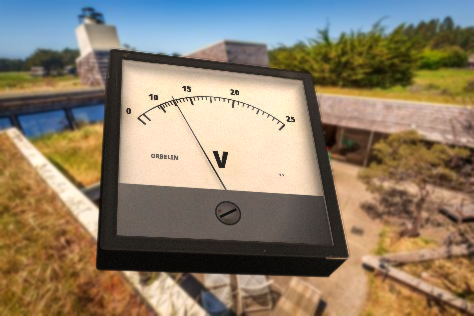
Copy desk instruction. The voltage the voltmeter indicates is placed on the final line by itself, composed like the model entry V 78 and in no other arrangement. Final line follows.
V 12.5
